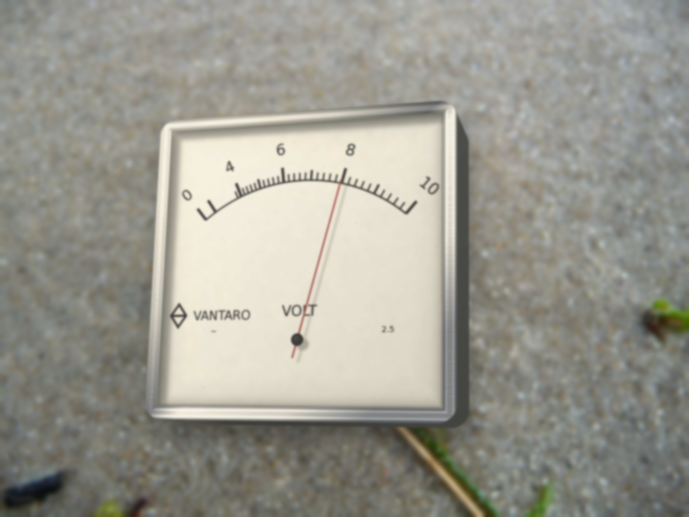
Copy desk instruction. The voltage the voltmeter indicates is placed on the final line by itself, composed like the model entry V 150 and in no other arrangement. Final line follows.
V 8
